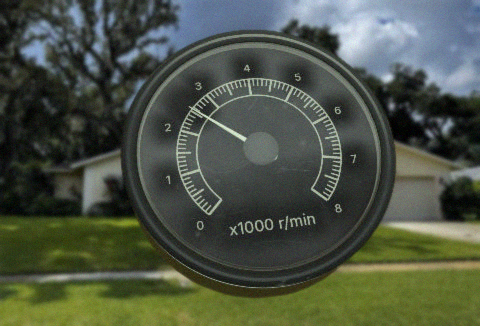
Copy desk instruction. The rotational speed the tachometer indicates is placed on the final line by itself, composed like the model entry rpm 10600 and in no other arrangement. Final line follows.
rpm 2500
